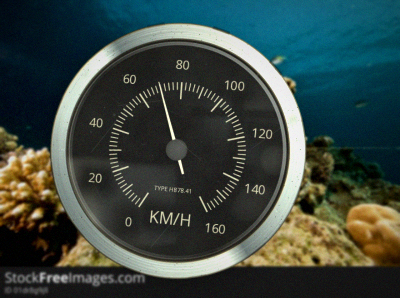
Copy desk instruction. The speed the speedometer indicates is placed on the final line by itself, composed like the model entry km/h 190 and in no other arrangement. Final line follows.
km/h 70
